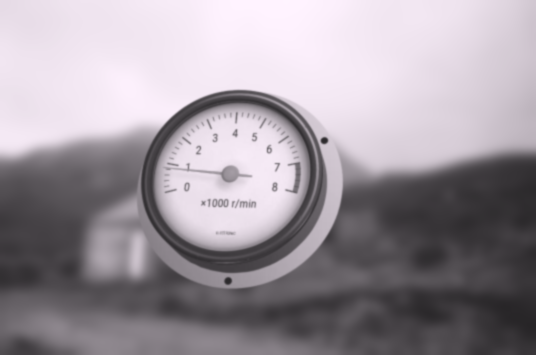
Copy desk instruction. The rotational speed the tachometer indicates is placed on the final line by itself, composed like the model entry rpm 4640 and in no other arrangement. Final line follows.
rpm 800
